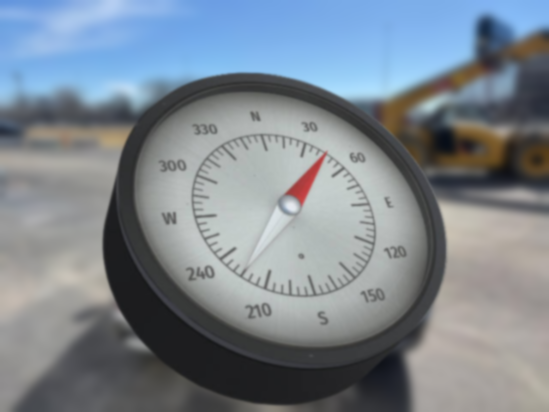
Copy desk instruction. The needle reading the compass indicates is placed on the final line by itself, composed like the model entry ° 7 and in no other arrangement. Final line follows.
° 45
